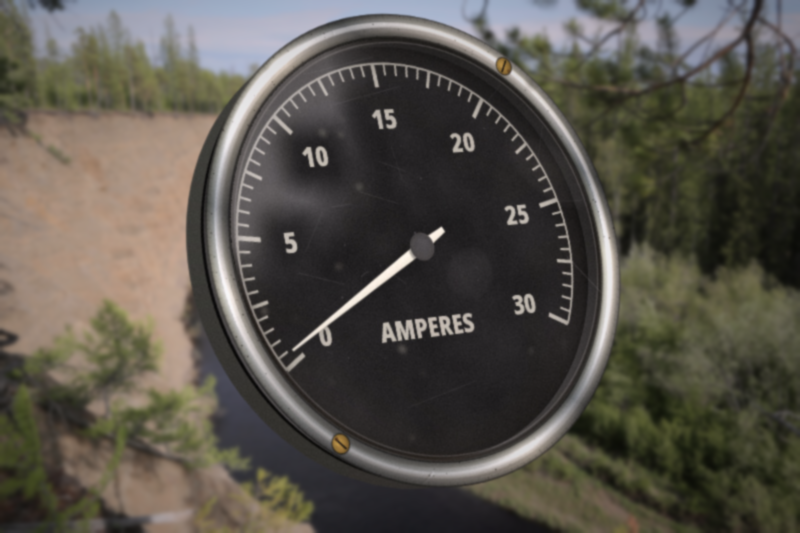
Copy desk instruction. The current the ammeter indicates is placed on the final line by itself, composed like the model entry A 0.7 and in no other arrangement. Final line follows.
A 0.5
